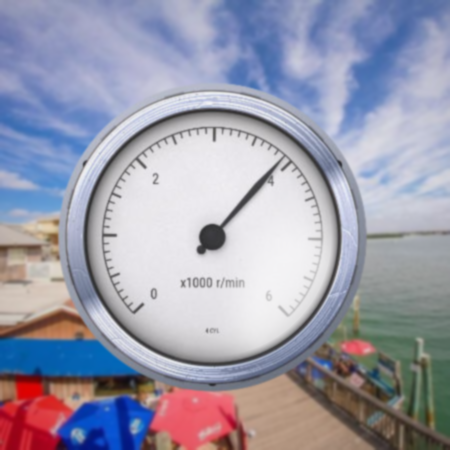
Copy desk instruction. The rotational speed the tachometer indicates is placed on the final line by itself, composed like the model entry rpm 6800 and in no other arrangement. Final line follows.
rpm 3900
